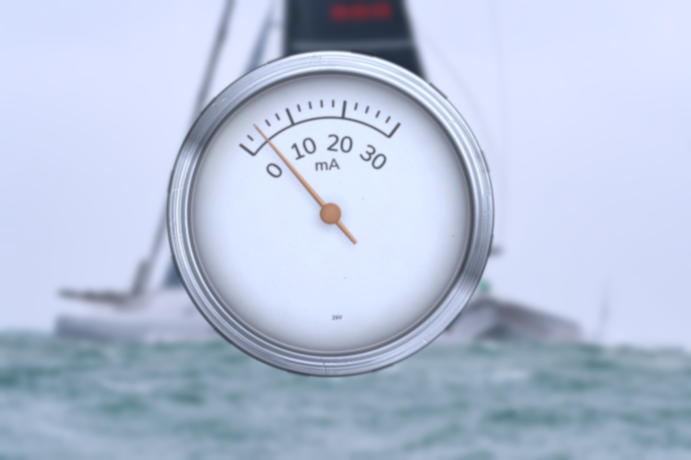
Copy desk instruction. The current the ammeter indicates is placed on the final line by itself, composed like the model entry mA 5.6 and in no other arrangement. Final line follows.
mA 4
